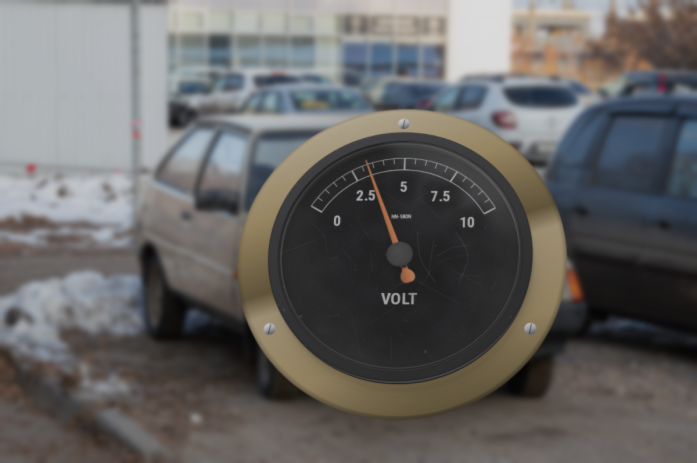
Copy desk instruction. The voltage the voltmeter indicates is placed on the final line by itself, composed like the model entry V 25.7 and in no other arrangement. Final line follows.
V 3.25
